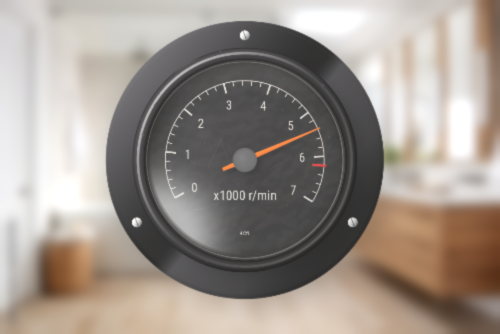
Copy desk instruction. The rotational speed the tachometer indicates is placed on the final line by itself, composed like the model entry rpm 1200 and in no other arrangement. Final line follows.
rpm 5400
